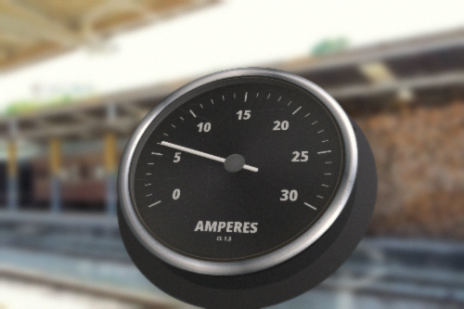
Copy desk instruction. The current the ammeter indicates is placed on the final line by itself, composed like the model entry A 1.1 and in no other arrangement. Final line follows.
A 6
